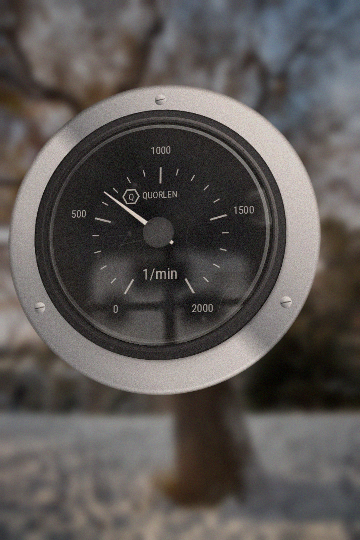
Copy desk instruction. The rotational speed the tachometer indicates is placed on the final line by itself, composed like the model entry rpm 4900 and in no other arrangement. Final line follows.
rpm 650
